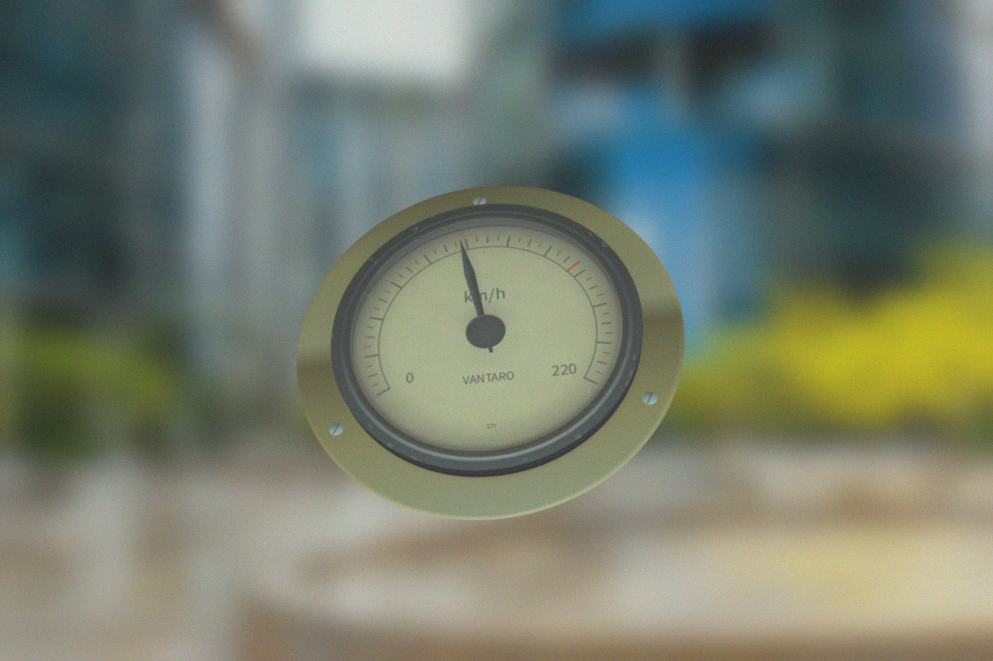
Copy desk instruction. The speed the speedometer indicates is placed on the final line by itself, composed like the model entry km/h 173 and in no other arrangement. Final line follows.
km/h 97.5
